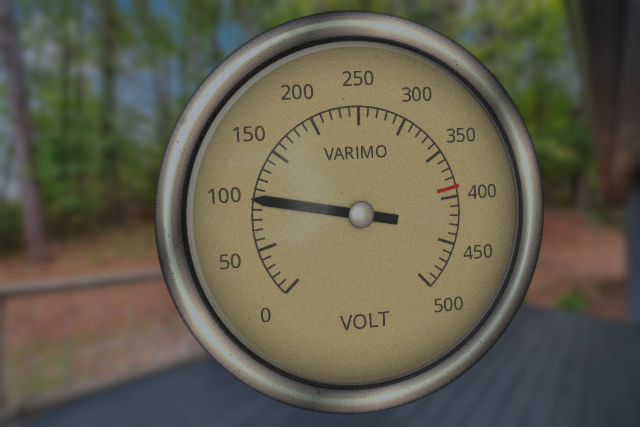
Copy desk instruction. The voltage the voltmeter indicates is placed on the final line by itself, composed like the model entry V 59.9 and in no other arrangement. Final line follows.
V 100
